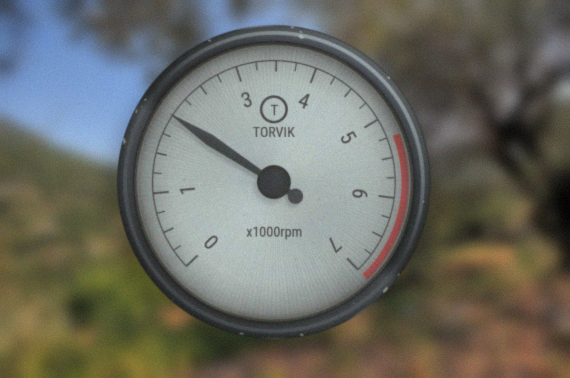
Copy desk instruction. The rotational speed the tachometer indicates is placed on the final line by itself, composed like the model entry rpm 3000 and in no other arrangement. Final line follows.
rpm 2000
